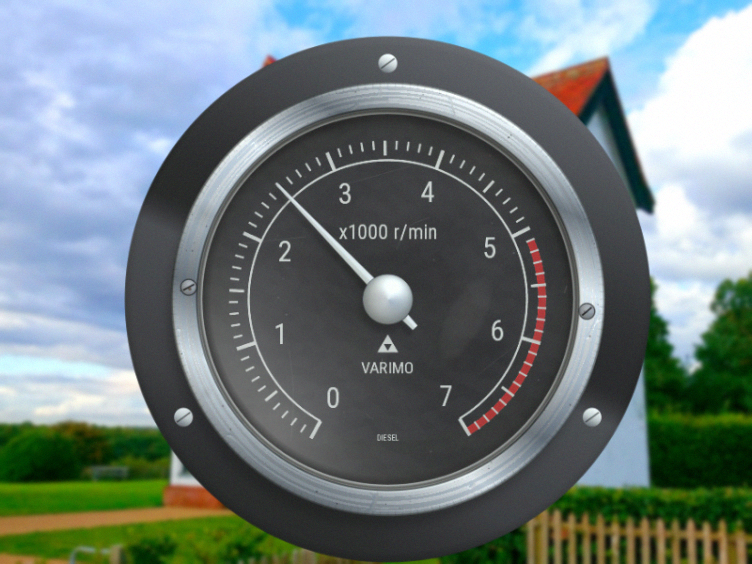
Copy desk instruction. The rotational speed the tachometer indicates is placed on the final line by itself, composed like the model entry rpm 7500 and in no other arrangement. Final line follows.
rpm 2500
